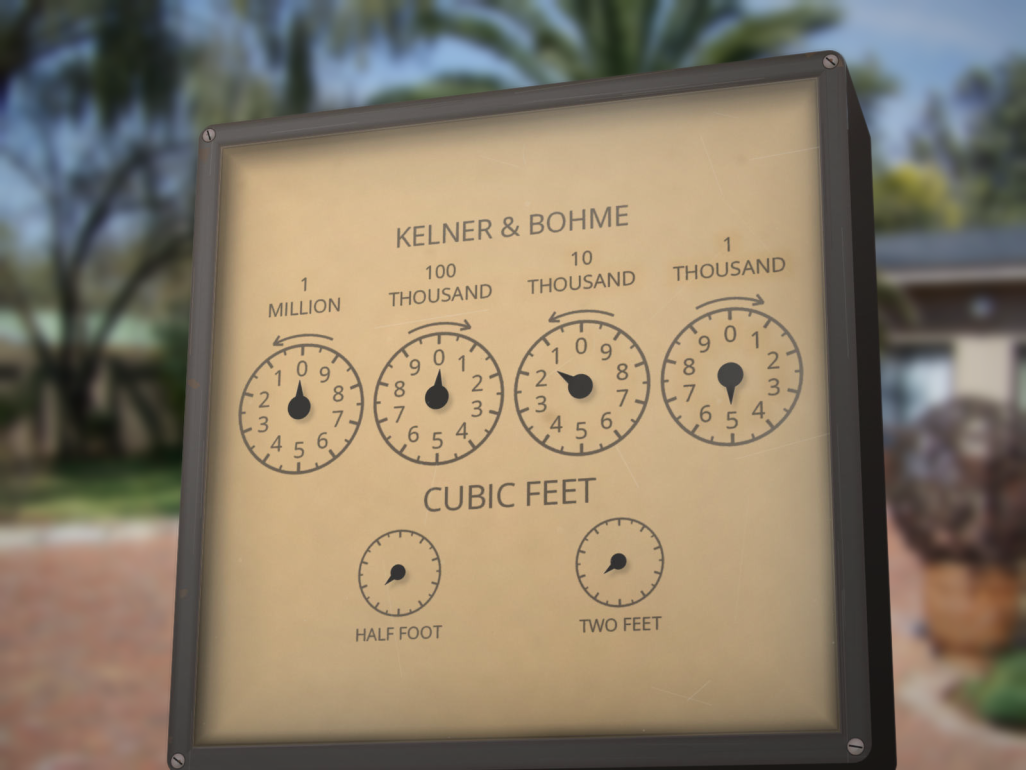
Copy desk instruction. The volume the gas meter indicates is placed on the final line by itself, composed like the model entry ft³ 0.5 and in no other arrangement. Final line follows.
ft³ 1500
